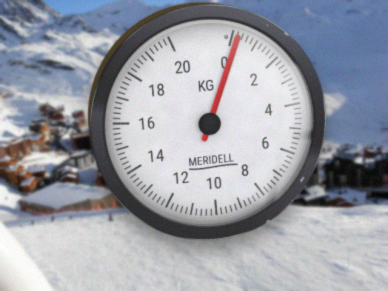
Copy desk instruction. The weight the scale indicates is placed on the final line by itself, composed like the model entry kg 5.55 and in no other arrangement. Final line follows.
kg 0.2
